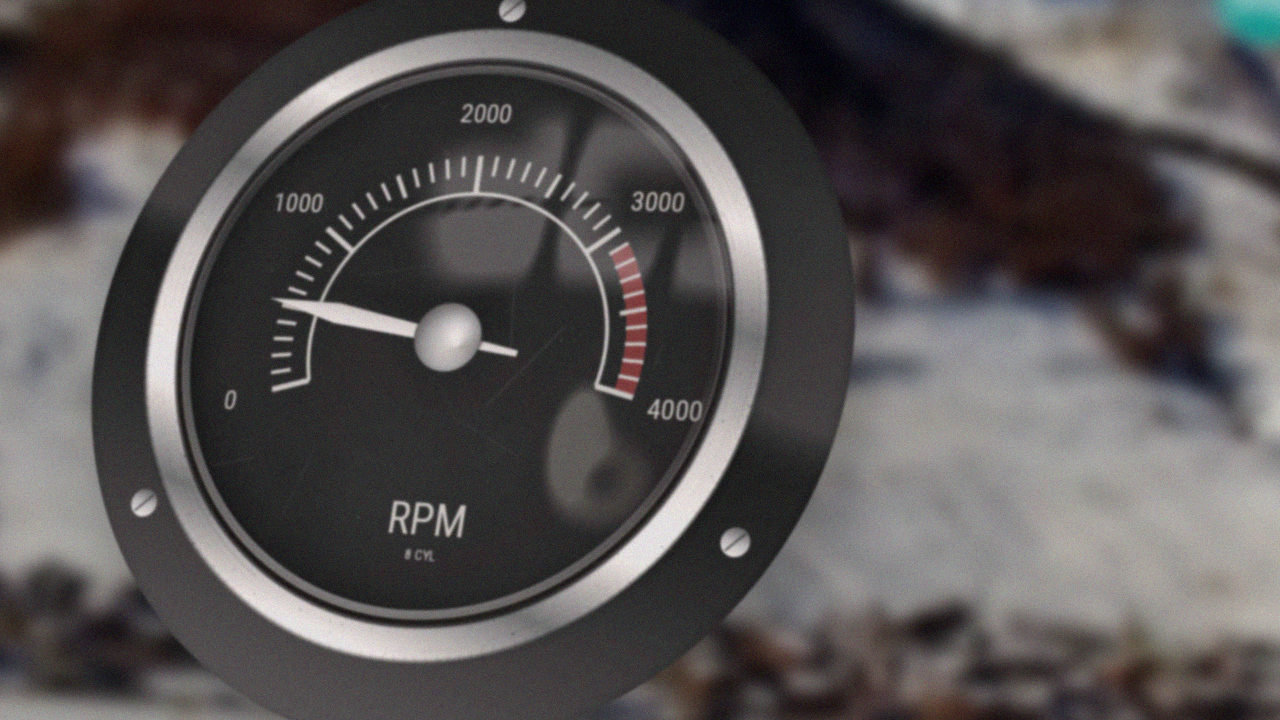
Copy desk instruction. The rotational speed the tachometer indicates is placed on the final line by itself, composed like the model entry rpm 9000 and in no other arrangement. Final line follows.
rpm 500
